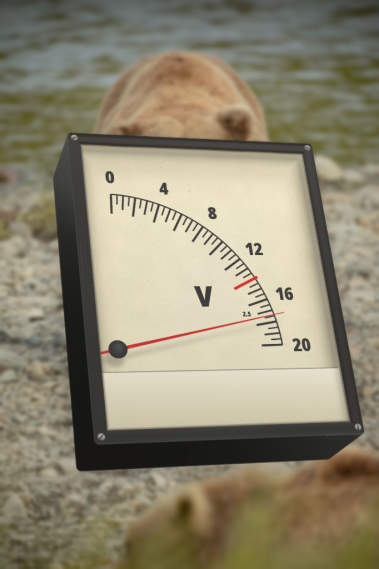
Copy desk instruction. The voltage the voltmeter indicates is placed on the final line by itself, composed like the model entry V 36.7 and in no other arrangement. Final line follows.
V 17.5
